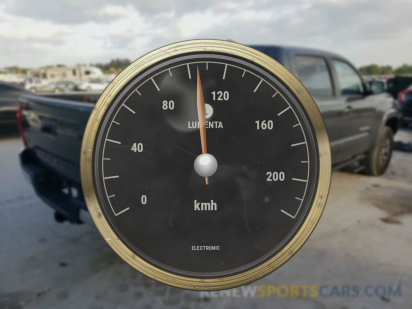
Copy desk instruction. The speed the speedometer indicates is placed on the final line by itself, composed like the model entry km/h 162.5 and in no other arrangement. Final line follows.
km/h 105
